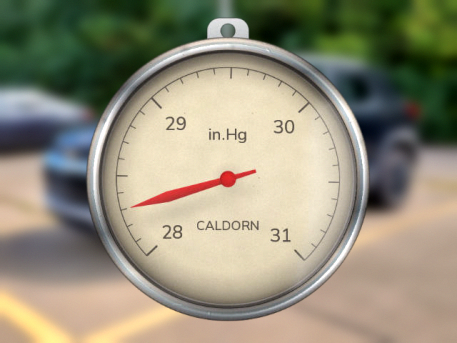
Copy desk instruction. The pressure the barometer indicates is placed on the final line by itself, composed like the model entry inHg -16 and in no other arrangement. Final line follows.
inHg 28.3
